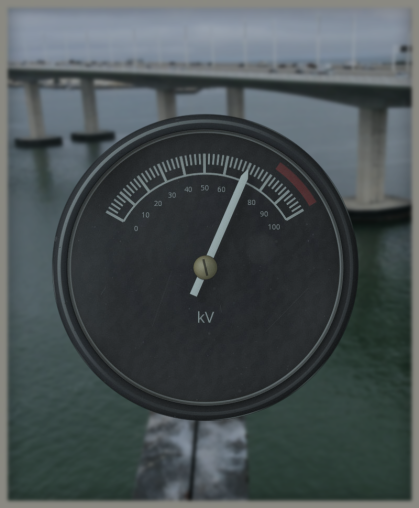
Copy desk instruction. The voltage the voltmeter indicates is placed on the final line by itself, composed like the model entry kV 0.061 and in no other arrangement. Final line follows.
kV 70
